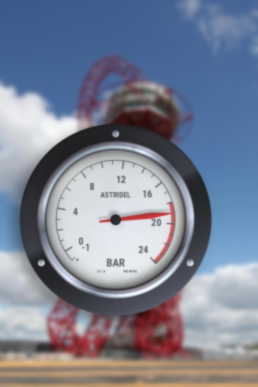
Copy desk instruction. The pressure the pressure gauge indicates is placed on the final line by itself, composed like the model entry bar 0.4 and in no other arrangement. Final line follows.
bar 19
